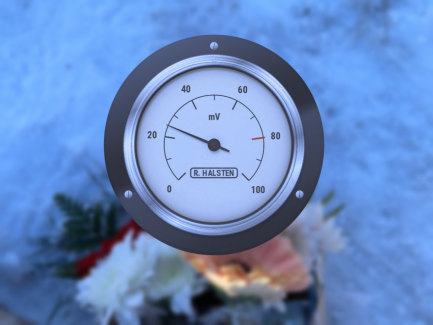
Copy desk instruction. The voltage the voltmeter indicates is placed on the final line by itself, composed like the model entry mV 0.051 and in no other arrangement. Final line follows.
mV 25
